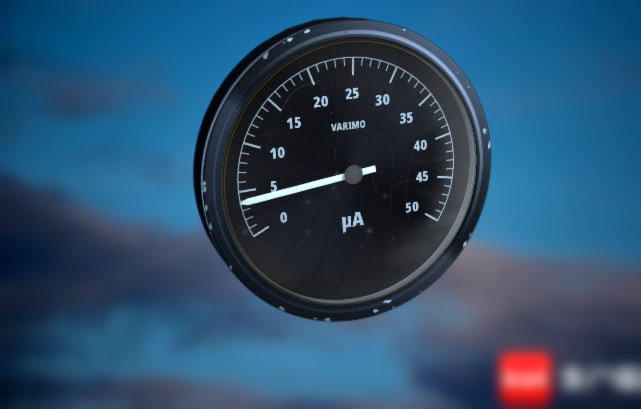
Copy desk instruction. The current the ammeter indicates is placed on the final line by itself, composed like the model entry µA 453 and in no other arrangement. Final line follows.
µA 4
